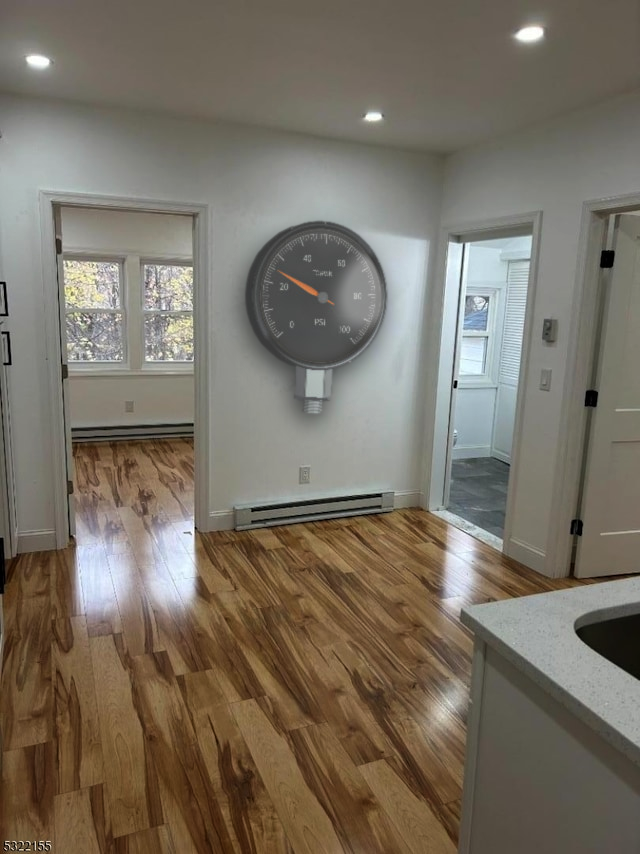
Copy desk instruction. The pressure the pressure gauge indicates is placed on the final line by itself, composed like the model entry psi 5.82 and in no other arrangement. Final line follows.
psi 25
